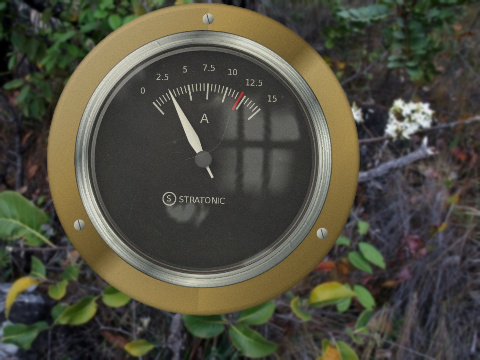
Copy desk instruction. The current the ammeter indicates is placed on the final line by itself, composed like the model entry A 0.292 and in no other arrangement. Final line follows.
A 2.5
